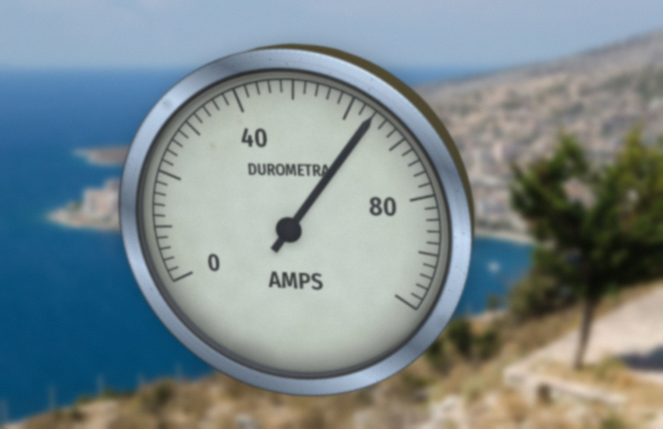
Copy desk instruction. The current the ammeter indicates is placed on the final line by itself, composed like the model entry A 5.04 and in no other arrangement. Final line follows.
A 64
